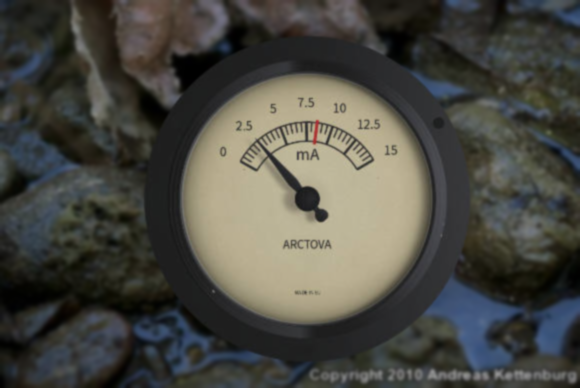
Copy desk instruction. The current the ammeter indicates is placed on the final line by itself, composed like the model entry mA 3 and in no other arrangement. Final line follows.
mA 2.5
